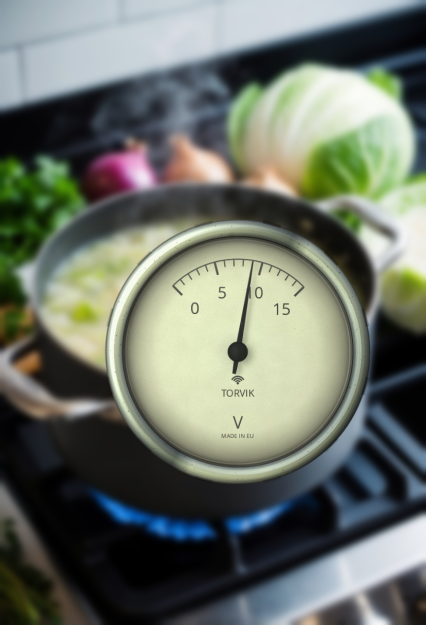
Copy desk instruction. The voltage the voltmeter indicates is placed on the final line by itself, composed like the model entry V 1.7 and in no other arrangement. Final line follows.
V 9
